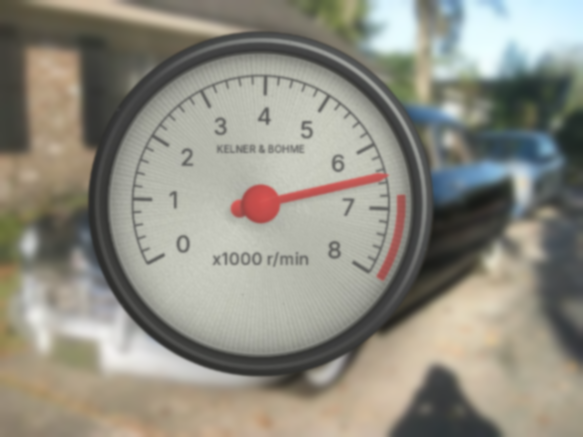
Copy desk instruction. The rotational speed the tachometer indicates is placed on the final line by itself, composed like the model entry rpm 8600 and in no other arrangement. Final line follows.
rpm 6500
